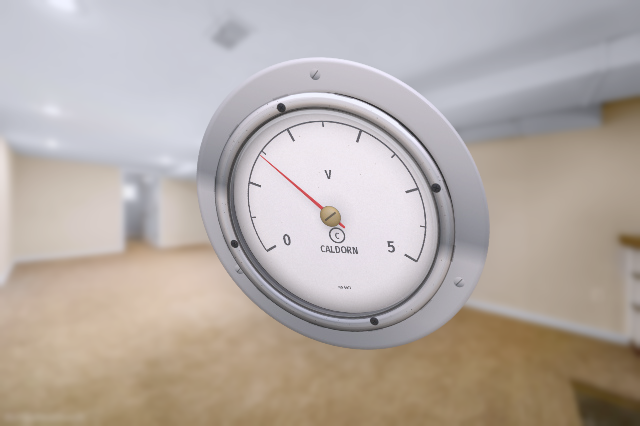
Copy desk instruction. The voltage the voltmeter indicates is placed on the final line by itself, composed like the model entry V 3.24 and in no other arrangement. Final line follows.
V 1.5
